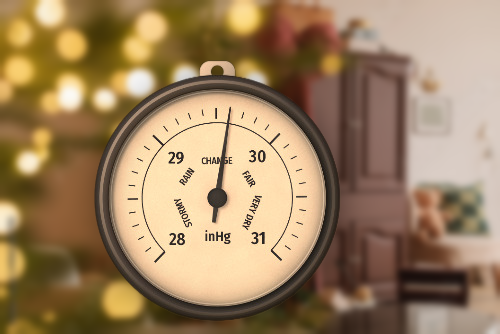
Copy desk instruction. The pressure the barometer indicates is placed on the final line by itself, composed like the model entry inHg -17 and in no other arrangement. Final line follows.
inHg 29.6
